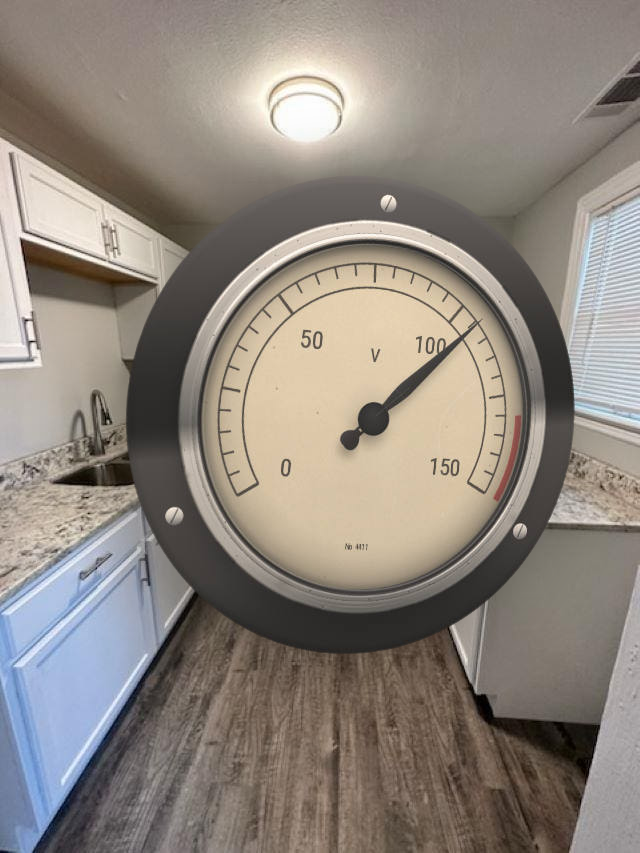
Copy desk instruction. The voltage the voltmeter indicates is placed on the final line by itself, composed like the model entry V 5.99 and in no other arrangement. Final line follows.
V 105
